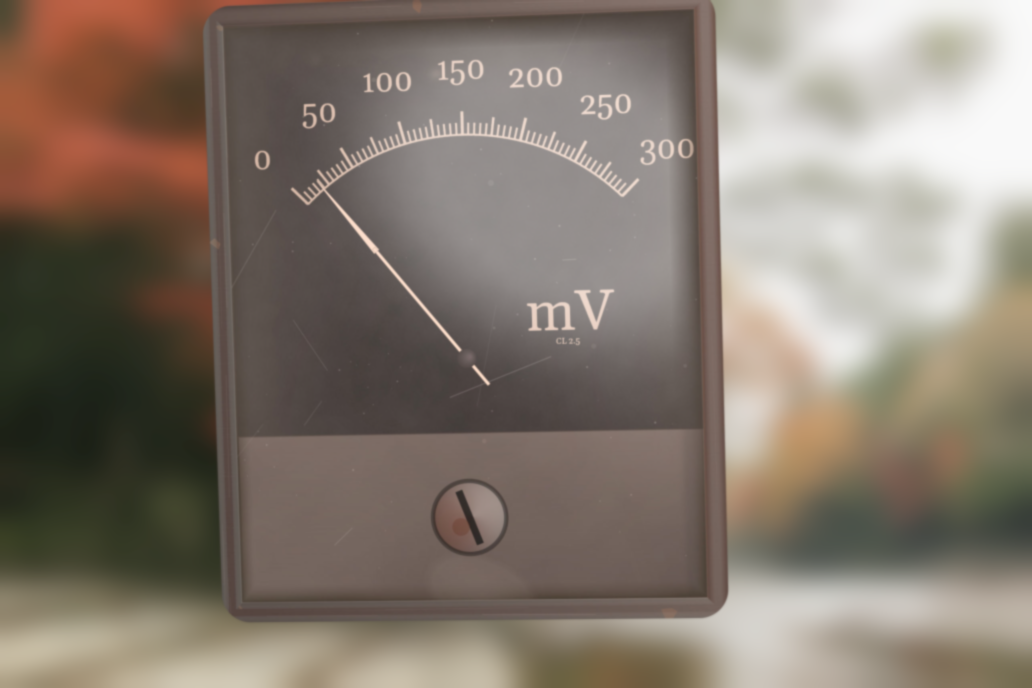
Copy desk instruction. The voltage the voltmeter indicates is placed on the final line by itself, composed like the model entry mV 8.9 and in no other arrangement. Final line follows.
mV 20
